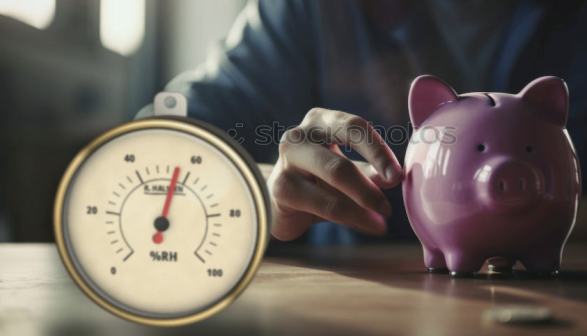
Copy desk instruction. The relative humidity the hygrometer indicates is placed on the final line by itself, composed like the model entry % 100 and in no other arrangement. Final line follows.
% 56
